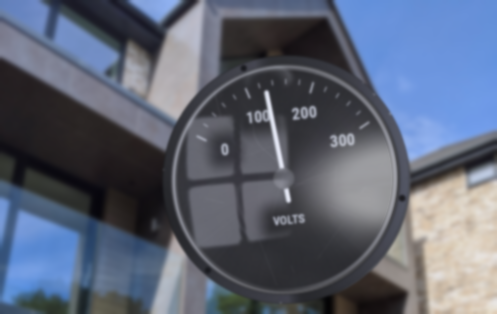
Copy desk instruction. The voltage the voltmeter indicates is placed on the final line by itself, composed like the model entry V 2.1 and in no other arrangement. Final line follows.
V 130
